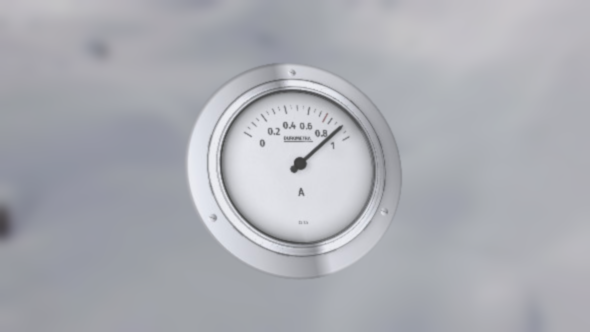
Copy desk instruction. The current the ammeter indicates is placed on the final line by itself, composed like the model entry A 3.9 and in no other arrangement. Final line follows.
A 0.9
